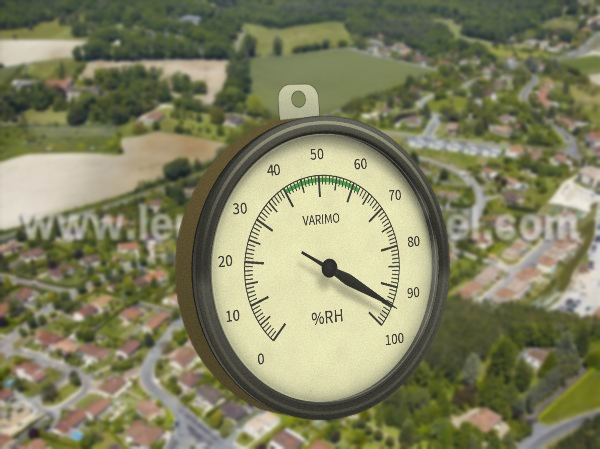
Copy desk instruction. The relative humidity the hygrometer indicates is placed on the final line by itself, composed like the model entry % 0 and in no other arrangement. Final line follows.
% 95
